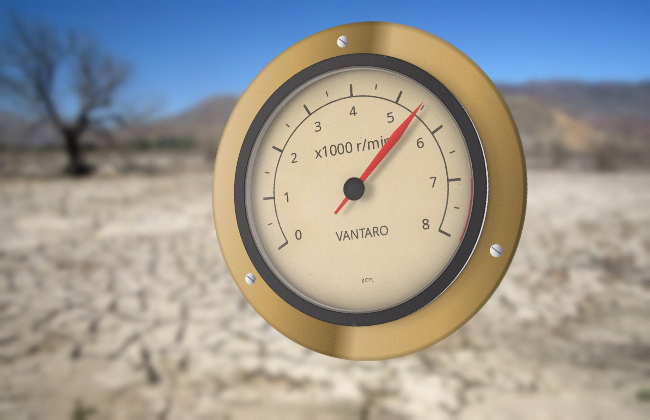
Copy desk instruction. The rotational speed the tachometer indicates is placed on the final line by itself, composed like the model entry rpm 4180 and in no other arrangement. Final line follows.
rpm 5500
